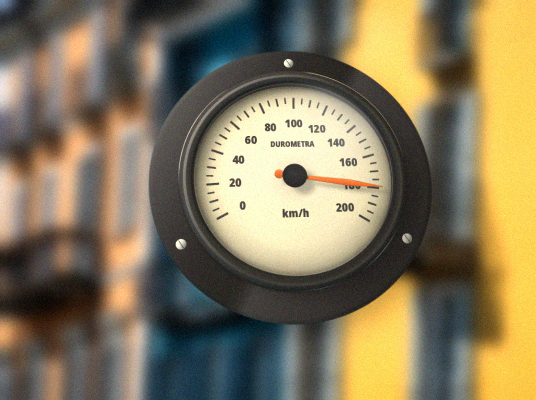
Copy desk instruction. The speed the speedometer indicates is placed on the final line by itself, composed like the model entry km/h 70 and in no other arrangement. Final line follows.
km/h 180
